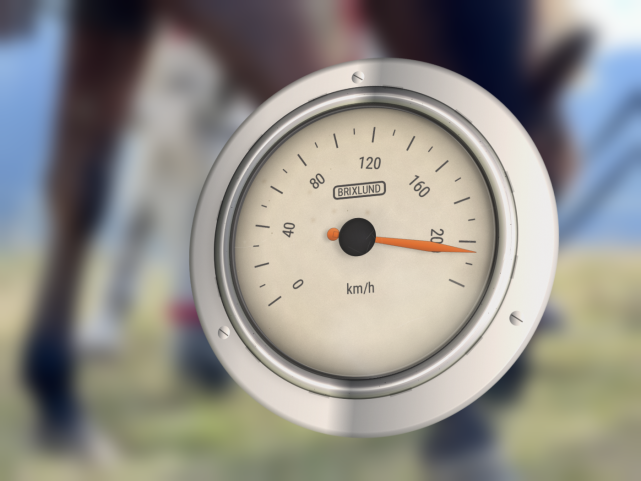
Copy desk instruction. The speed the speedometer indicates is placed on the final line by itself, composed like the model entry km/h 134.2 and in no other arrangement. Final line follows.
km/h 205
